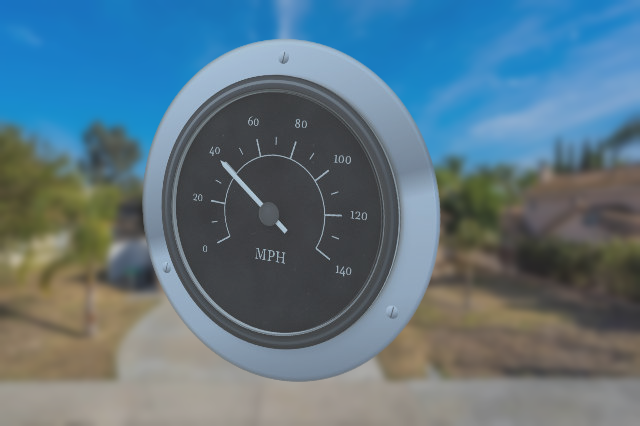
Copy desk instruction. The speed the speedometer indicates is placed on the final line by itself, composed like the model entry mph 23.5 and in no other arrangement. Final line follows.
mph 40
